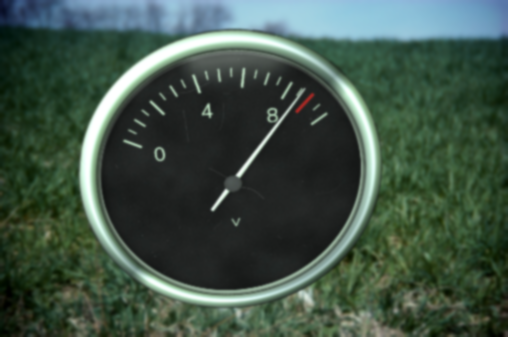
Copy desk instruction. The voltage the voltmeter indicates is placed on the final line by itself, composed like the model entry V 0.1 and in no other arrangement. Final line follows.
V 8.5
